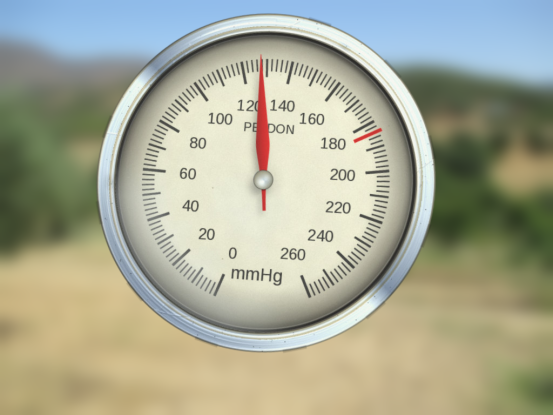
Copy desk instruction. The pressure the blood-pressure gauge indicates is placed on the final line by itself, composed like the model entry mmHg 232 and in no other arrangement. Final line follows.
mmHg 128
